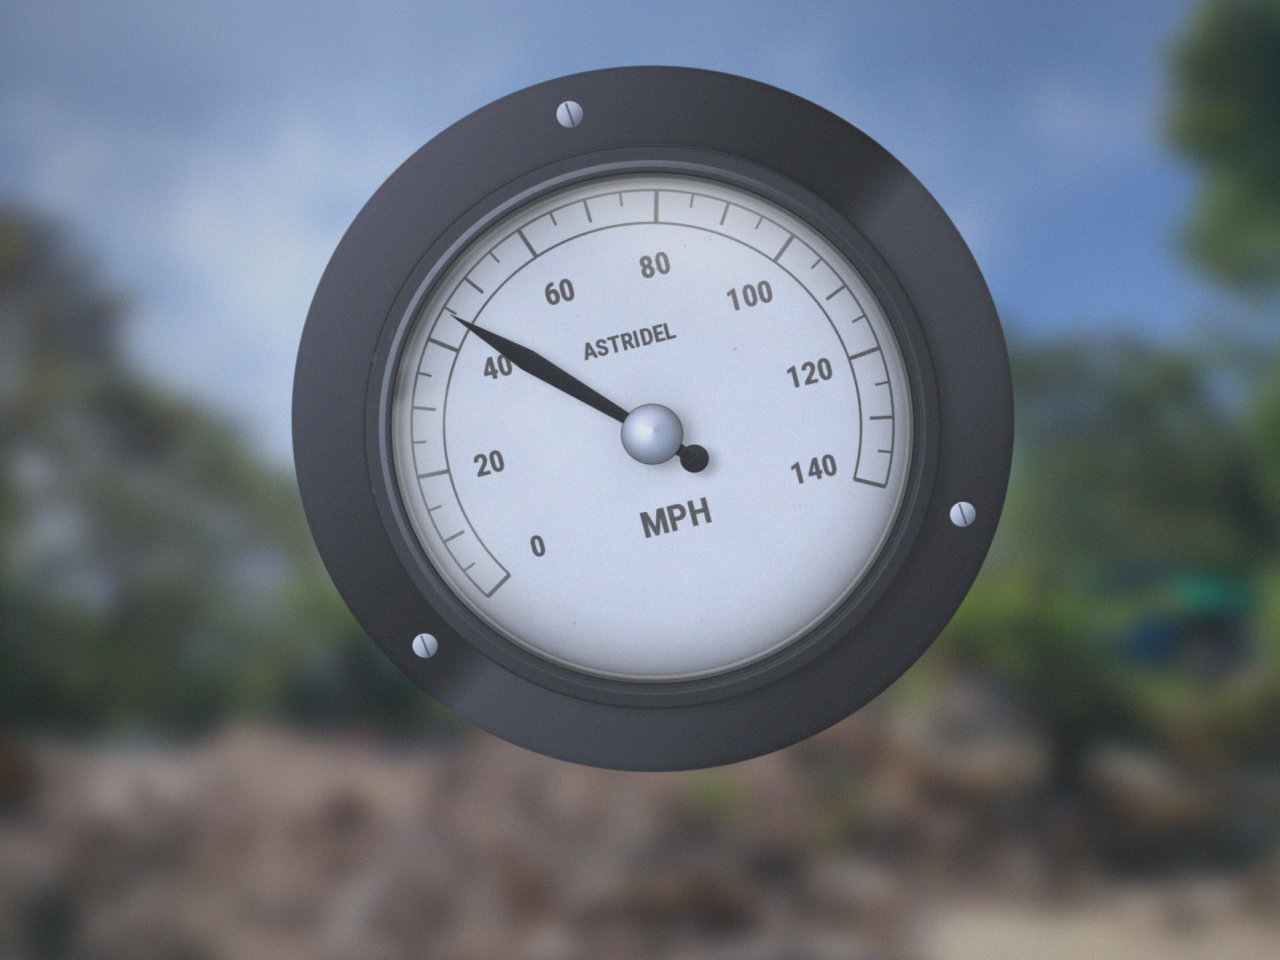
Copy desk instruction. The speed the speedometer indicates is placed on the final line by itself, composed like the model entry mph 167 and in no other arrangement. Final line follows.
mph 45
